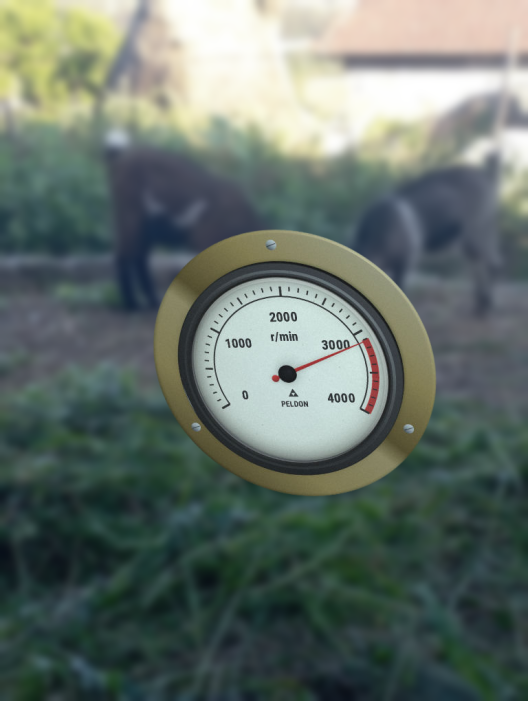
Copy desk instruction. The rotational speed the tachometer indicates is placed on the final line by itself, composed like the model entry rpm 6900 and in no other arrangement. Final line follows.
rpm 3100
